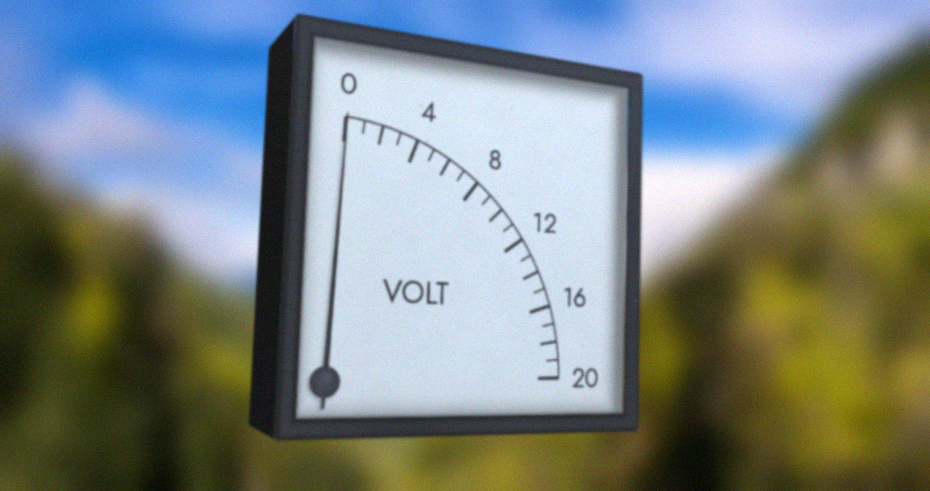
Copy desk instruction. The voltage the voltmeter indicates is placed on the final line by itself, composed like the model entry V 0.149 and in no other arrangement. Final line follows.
V 0
